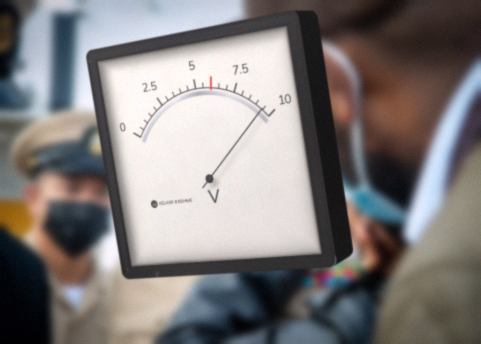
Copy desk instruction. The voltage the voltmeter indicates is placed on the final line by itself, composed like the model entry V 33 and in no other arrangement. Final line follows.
V 9.5
